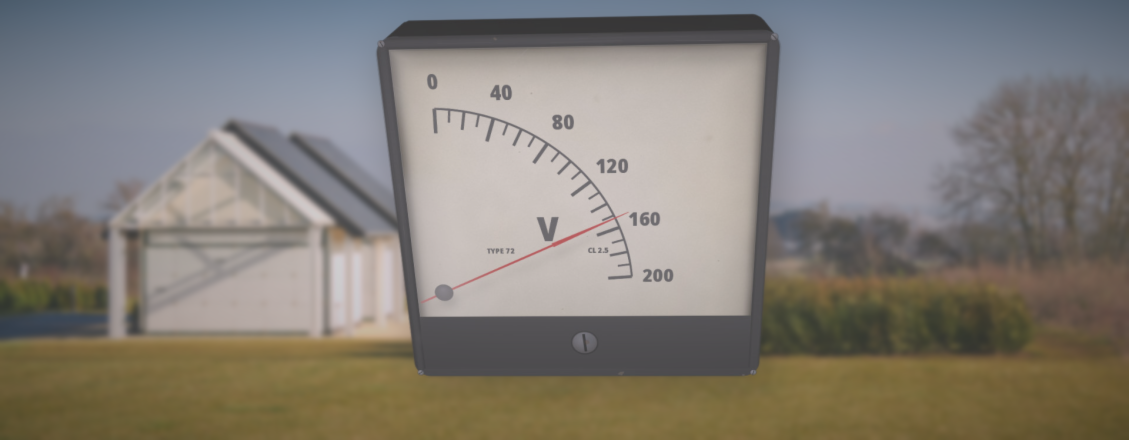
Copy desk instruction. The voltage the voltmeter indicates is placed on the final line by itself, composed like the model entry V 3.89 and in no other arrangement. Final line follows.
V 150
